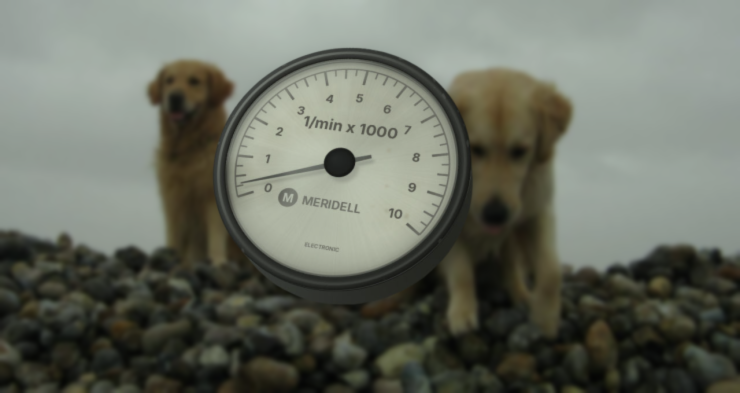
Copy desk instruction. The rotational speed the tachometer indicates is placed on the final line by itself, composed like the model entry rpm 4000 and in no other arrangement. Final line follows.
rpm 250
